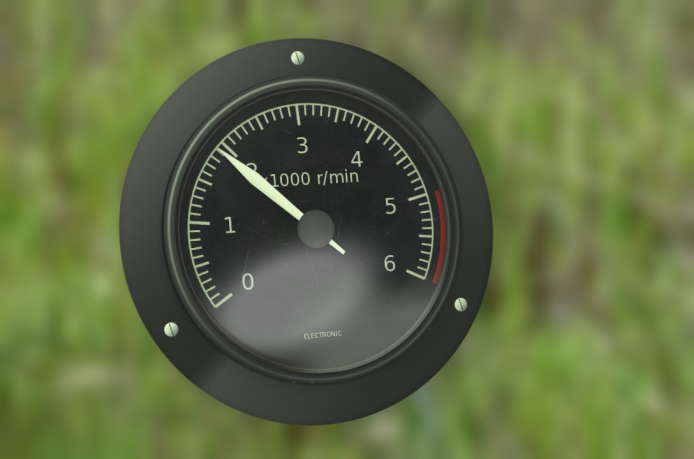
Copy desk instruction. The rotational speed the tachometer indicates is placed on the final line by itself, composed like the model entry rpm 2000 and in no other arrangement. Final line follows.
rpm 1900
